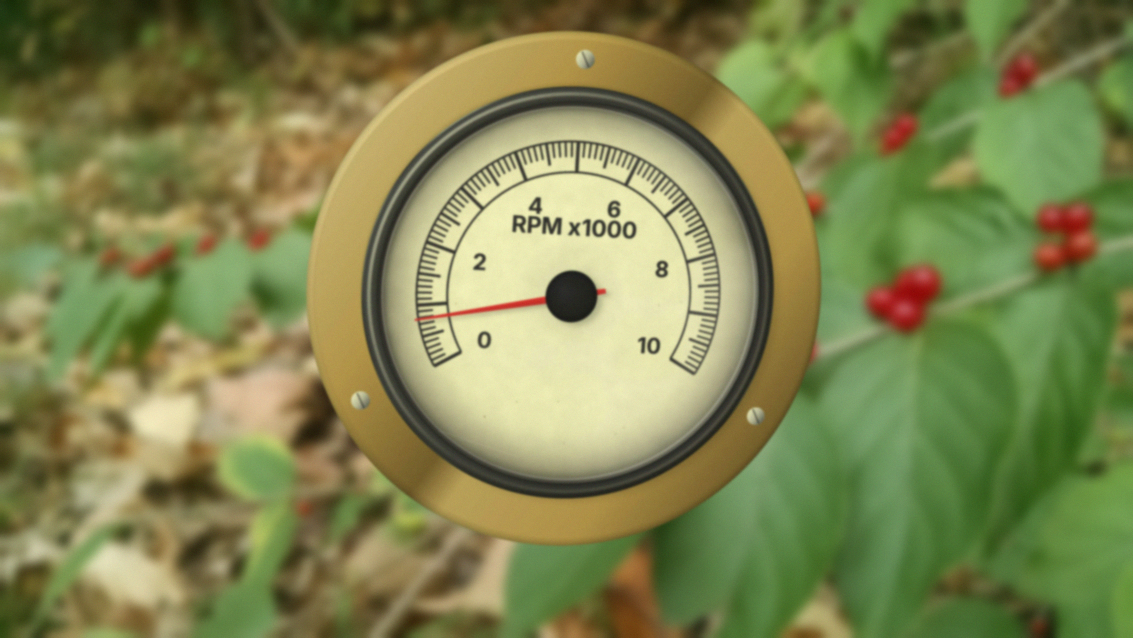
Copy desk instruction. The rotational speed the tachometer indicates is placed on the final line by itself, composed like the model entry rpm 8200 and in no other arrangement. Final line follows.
rpm 800
